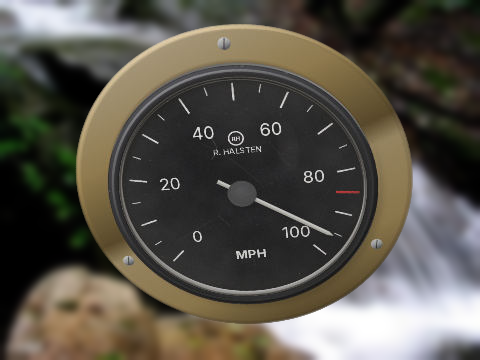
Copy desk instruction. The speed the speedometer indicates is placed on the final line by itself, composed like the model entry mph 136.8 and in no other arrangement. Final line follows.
mph 95
